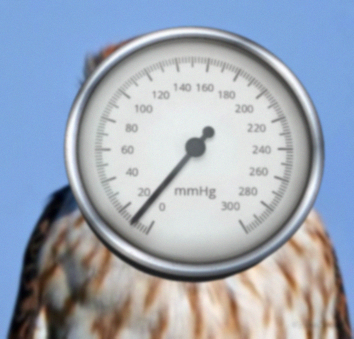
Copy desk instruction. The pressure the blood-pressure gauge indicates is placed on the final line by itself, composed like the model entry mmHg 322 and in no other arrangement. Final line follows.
mmHg 10
